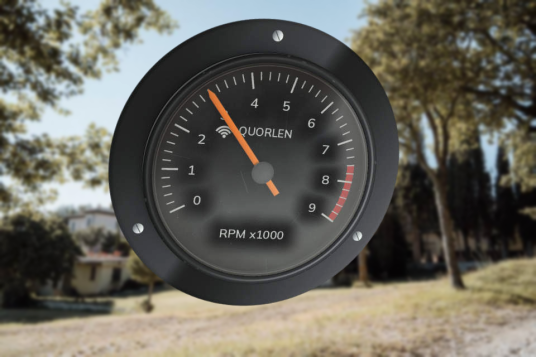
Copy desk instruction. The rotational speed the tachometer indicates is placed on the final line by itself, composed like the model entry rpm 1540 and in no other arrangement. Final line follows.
rpm 3000
